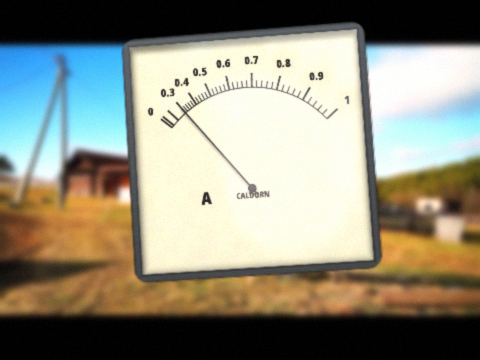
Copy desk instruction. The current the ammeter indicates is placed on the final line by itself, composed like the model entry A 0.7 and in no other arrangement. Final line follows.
A 0.3
